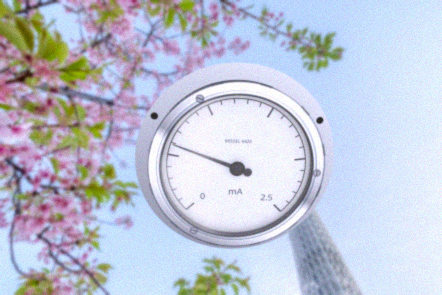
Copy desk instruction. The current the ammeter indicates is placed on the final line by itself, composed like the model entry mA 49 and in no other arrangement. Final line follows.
mA 0.6
